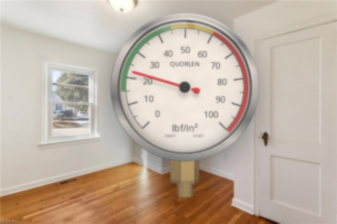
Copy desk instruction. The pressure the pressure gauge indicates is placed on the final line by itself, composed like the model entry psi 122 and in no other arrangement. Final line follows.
psi 22.5
